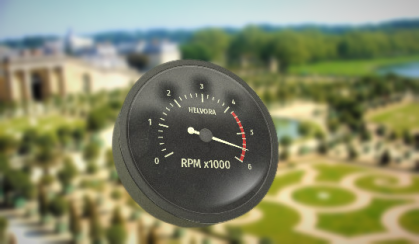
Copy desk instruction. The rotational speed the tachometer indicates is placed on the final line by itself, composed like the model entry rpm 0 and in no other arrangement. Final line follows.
rpm 5600
